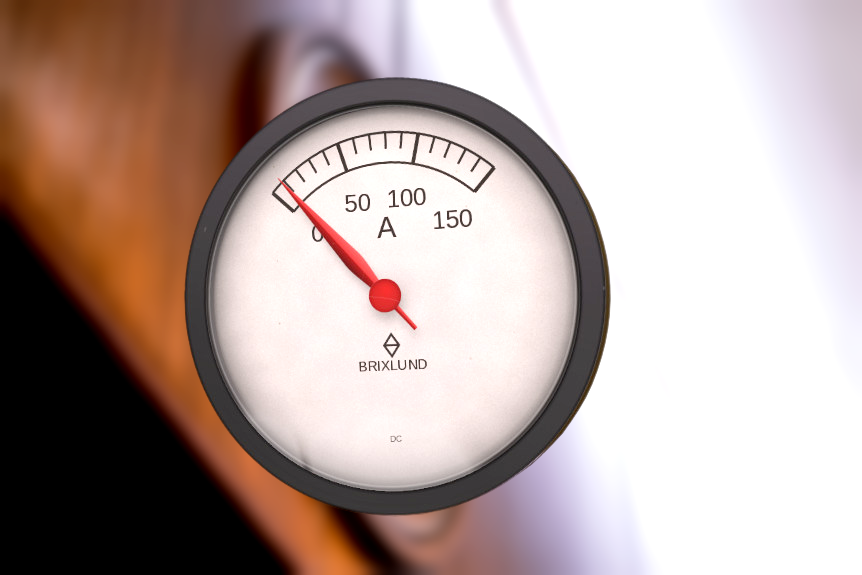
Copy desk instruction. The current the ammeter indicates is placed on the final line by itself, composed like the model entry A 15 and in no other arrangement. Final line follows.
A 10
